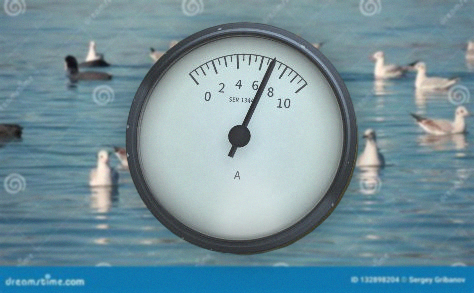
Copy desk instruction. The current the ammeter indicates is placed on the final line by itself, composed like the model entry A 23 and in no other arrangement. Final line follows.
A 7
